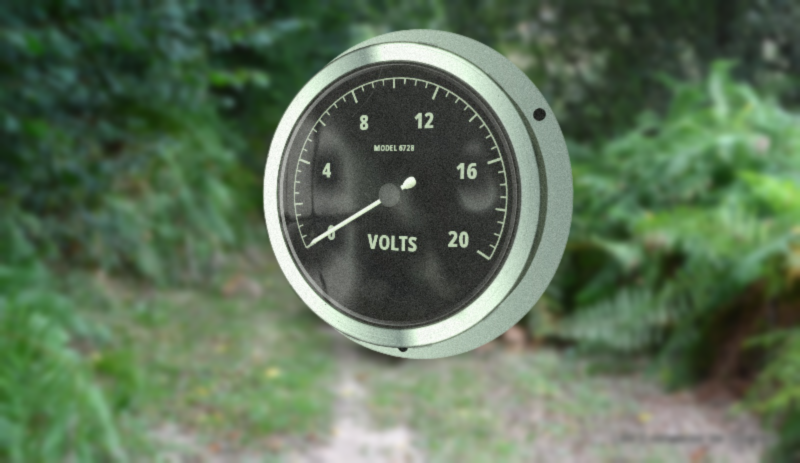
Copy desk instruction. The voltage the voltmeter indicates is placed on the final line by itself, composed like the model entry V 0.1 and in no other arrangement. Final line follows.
V 0
